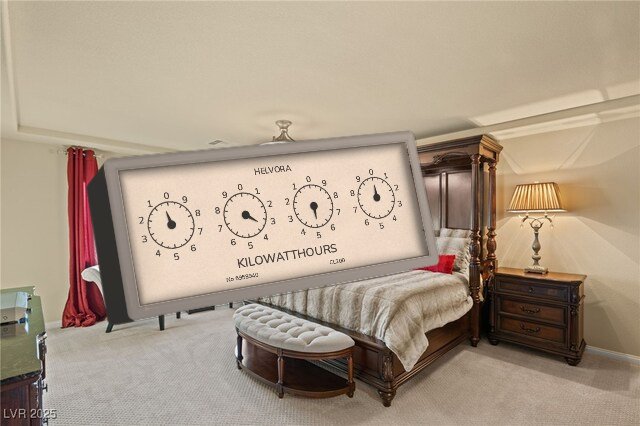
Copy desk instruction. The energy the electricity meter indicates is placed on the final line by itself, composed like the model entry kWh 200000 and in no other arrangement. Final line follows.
kWh 350
